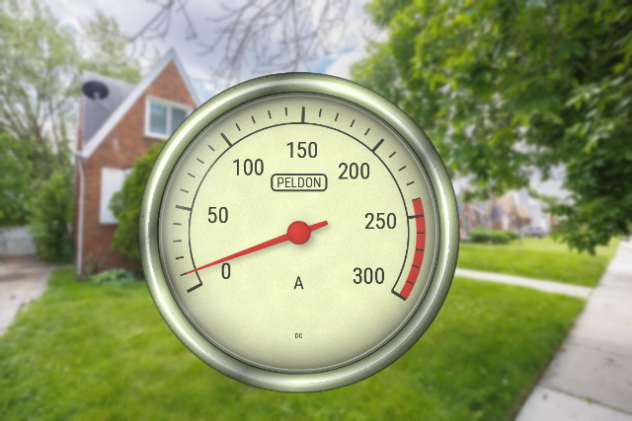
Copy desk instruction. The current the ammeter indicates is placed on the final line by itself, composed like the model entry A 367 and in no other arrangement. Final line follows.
A 10
